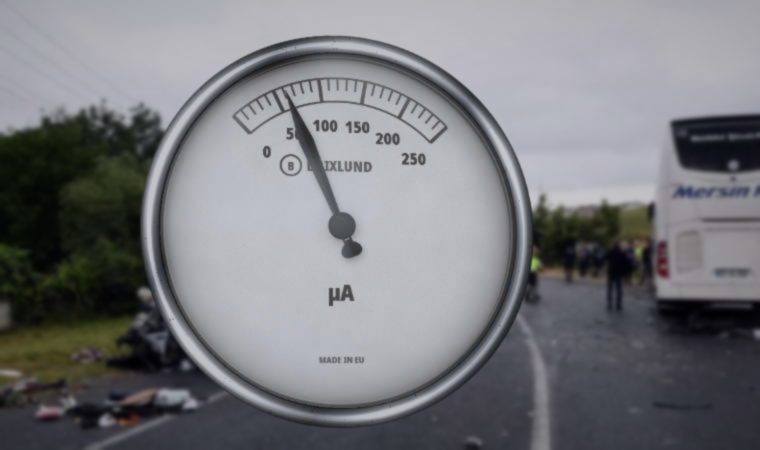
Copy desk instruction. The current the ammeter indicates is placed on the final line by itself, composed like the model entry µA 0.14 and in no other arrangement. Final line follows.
µA 60
